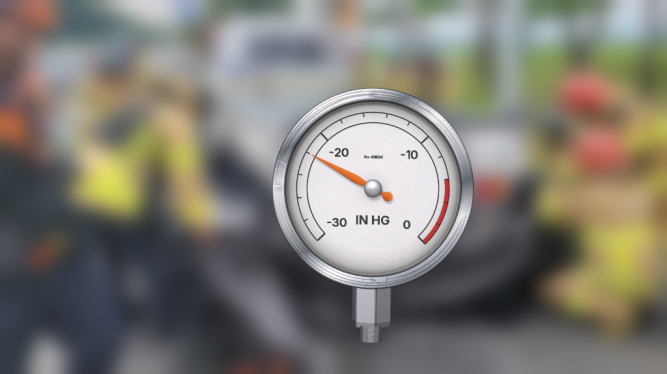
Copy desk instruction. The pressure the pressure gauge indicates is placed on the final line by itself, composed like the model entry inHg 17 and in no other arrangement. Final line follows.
inHg -22
